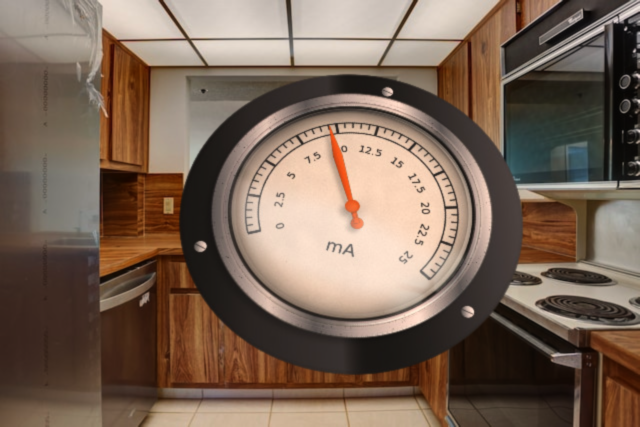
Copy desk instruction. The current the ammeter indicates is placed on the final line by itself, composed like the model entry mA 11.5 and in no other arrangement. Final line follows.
mA 9.5
